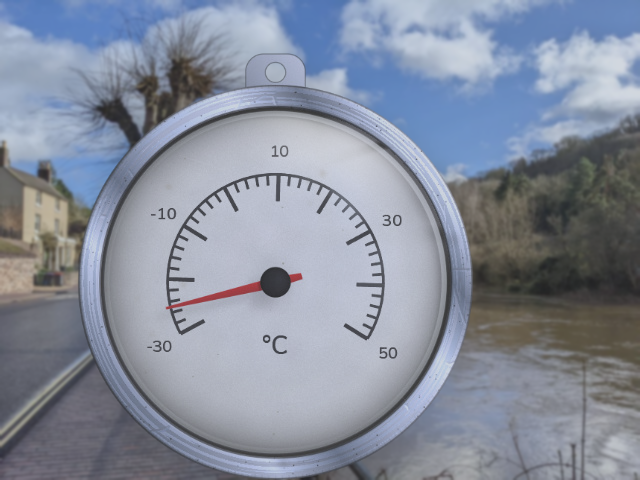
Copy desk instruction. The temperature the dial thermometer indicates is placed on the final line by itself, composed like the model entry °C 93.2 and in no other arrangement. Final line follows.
°C -25
